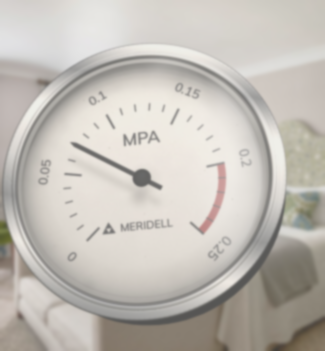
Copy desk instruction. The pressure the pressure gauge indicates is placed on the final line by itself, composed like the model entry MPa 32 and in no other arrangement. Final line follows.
MPa 0.07
